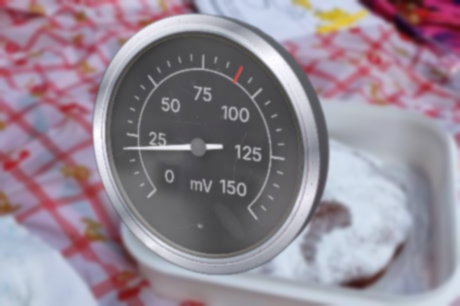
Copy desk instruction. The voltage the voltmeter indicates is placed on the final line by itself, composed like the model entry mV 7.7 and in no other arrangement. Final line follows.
mV 20
